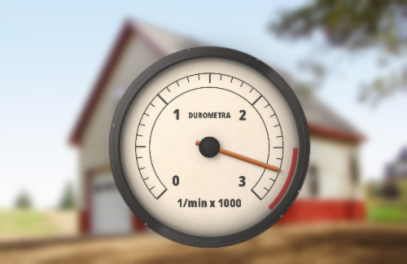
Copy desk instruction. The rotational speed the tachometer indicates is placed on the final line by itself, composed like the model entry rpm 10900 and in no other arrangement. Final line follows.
rpm 2700
